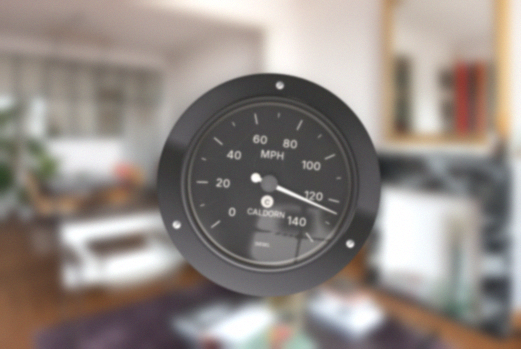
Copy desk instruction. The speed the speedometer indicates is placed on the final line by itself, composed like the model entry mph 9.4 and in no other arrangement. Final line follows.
mph 125
